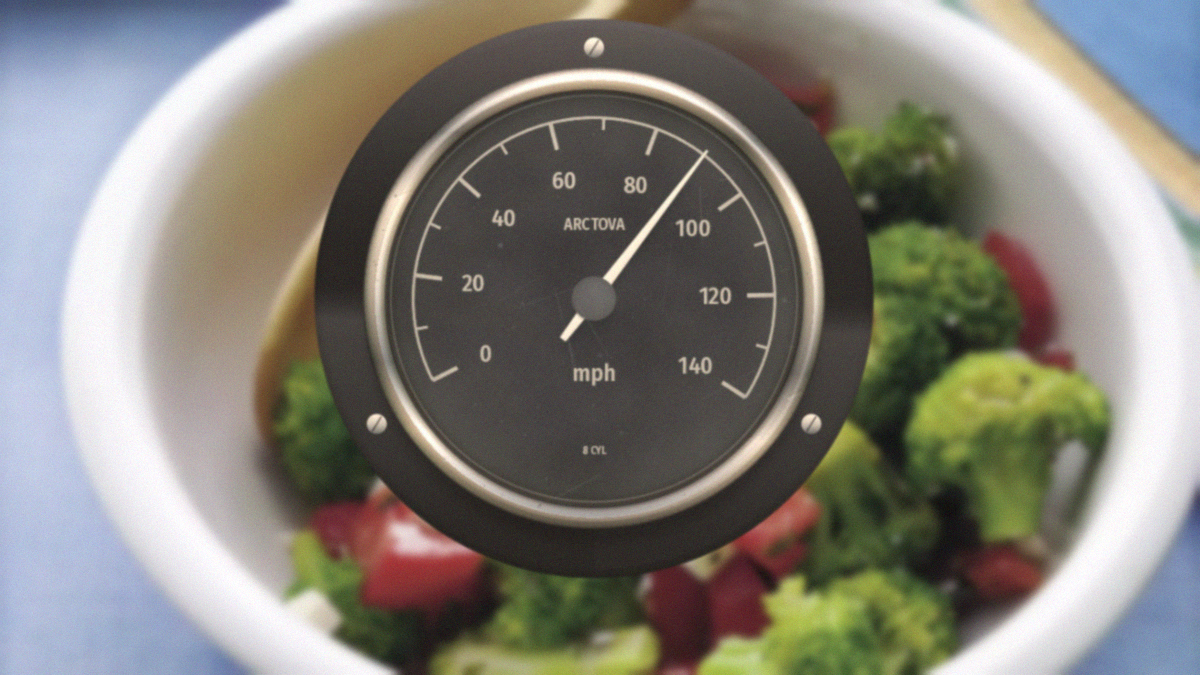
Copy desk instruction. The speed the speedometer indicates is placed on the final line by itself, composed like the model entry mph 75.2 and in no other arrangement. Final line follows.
mph 90
